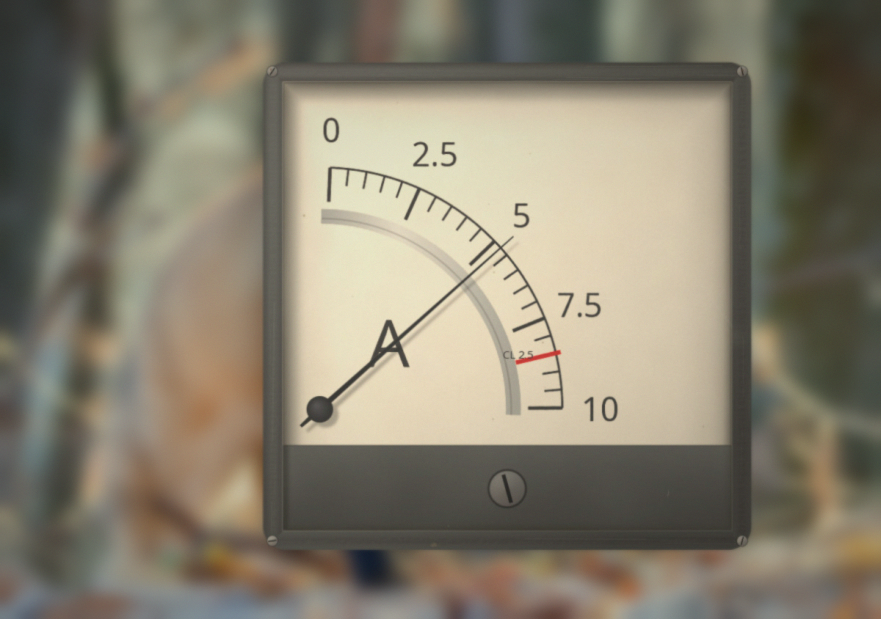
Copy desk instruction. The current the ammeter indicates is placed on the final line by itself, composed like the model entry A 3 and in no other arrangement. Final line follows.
A 5.25
